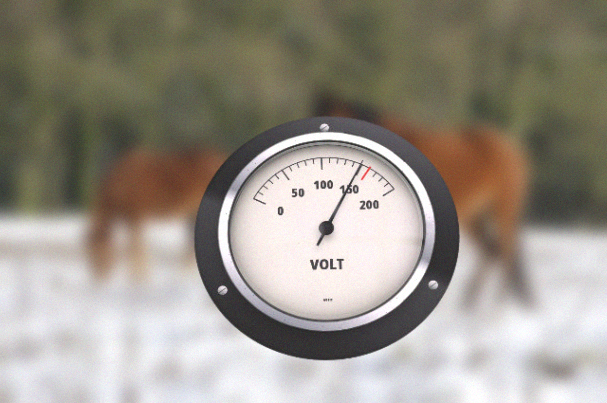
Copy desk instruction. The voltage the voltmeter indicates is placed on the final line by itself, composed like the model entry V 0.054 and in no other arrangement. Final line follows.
V 150
